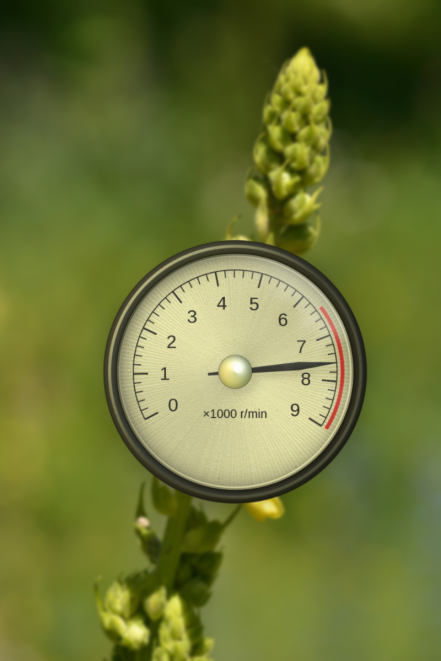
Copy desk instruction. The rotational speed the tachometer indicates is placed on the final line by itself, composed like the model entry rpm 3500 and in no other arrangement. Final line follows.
rpm 7600
